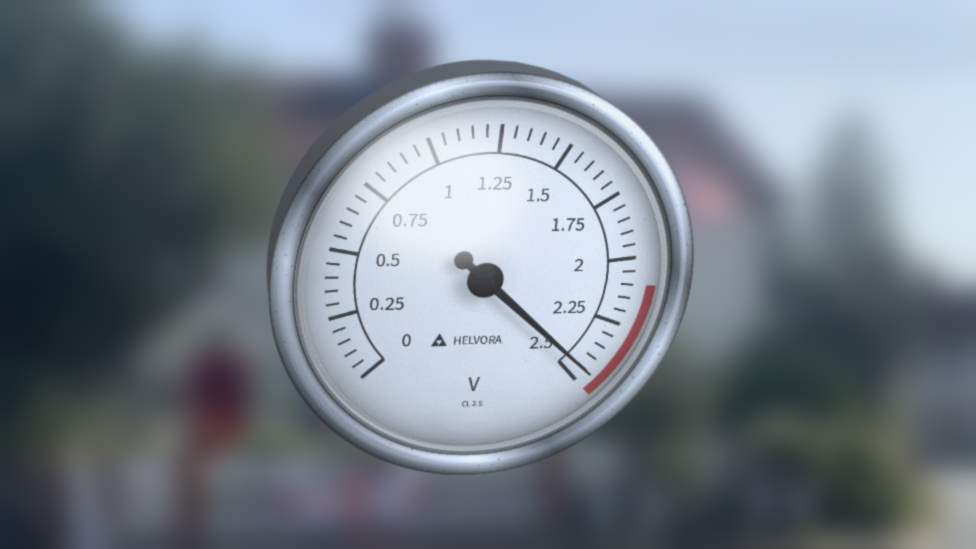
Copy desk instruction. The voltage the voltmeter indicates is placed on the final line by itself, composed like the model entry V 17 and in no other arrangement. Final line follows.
V 2.45
